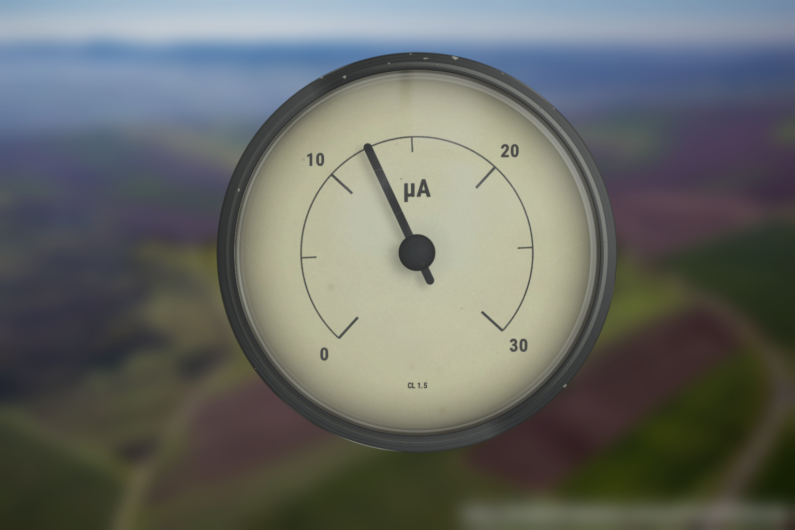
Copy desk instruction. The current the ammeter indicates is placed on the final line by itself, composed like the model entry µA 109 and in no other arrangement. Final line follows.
µA 12.5
